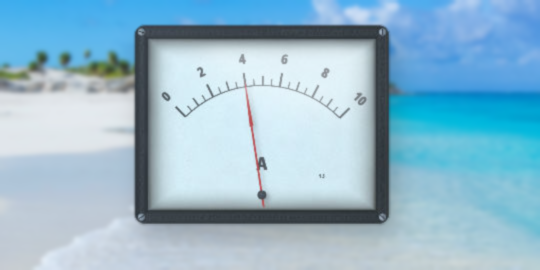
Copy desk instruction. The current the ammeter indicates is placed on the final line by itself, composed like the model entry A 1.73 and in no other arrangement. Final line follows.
A 4
